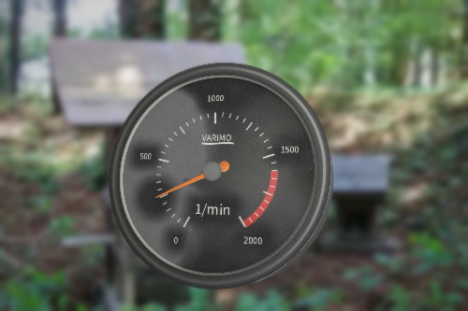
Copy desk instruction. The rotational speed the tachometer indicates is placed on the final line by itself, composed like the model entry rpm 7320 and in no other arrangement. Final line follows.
rpm 250
